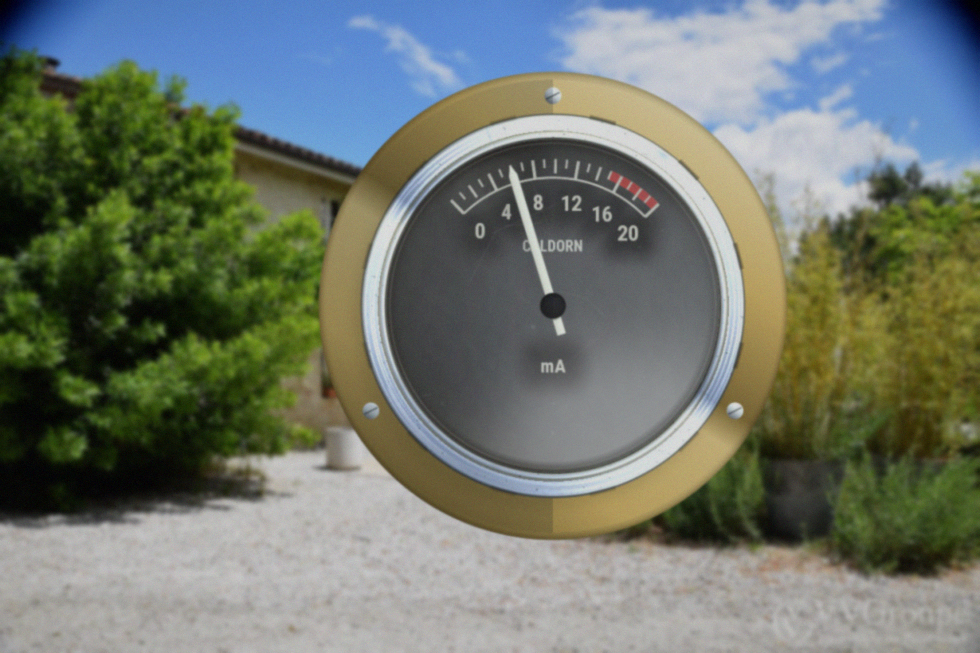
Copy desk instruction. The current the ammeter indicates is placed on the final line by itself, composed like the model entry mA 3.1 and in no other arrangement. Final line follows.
mA 6
